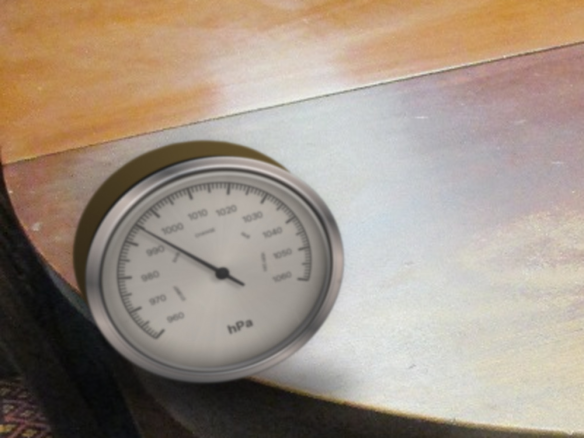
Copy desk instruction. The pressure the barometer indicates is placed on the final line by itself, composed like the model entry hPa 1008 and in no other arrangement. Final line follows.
hPa 995
